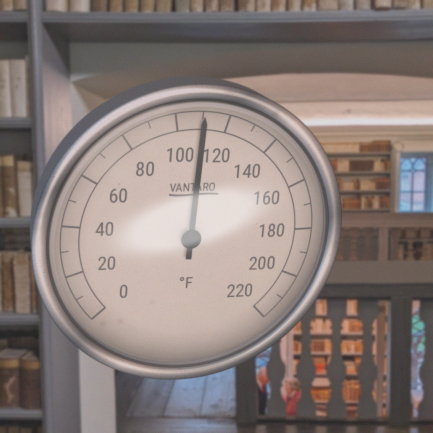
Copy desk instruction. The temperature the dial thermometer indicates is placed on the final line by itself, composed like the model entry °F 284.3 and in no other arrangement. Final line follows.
°F 110
